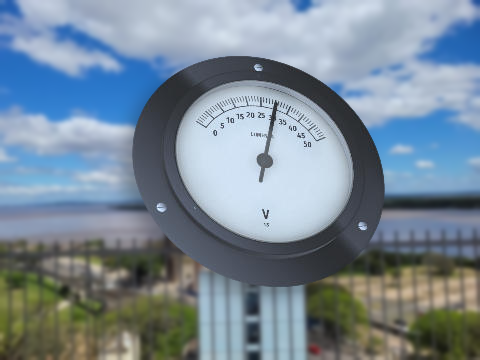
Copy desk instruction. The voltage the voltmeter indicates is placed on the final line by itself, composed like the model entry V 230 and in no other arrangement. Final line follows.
V 30
